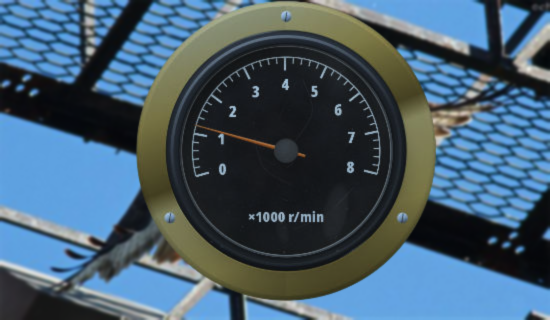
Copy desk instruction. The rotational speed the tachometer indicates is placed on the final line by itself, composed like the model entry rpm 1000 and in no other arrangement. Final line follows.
rpm 1200
